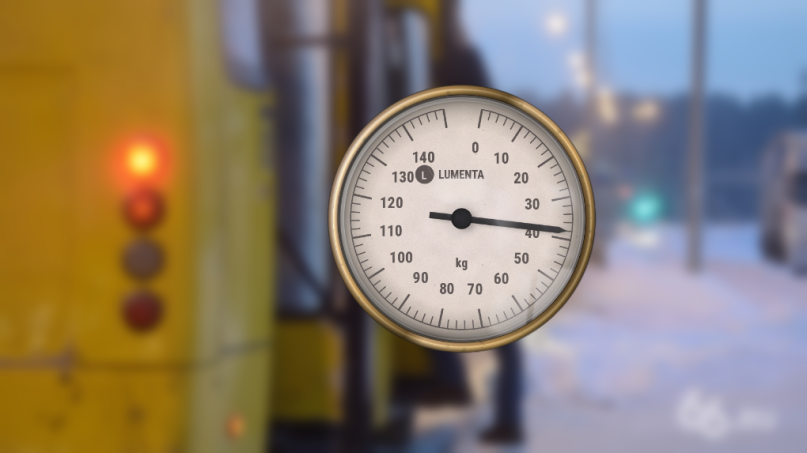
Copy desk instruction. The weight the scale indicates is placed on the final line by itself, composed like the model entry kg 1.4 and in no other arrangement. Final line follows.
kg 38
